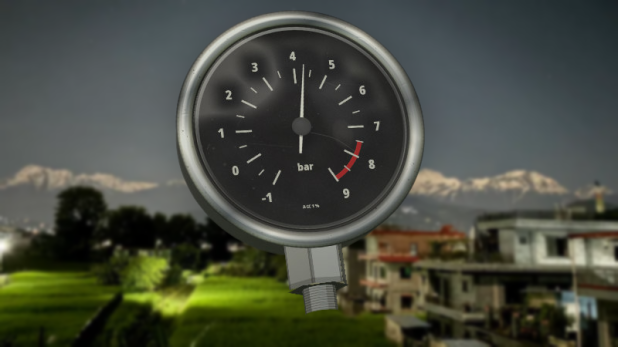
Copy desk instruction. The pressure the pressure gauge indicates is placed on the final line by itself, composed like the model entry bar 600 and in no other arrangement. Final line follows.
bar 4.25
